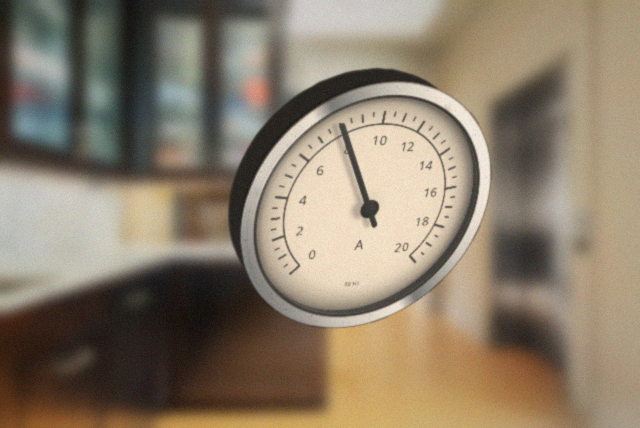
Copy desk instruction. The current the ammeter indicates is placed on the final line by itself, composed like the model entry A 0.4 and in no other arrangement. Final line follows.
A 8
